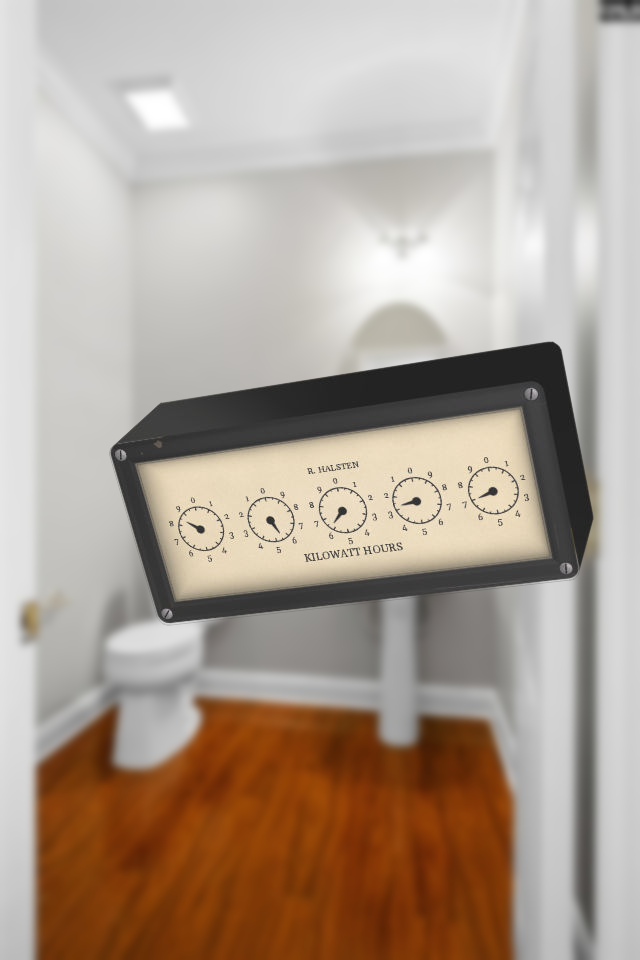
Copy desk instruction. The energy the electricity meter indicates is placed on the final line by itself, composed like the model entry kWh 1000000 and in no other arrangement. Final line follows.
kWh 85627
